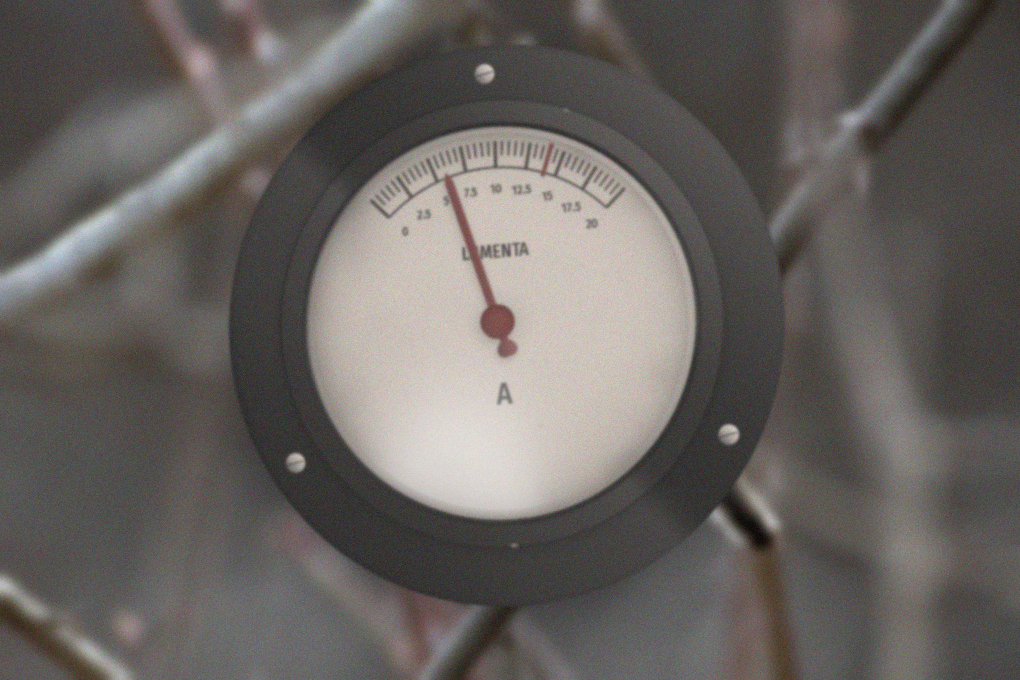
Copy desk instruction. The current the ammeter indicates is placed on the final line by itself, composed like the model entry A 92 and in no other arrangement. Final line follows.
A 6
